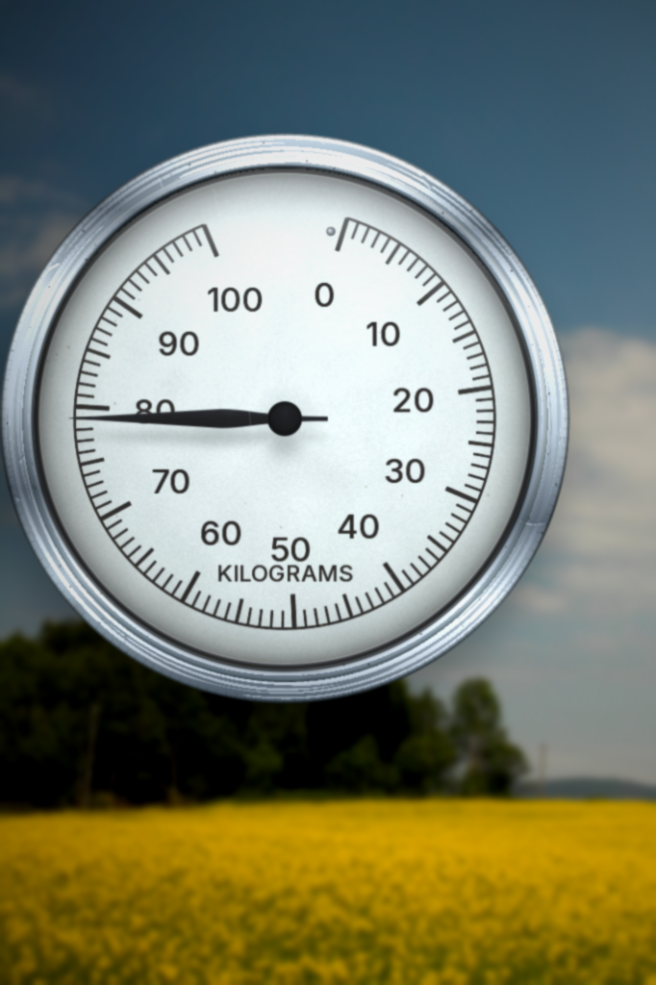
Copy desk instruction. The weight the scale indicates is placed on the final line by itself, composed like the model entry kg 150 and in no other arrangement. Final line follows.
kg 79
